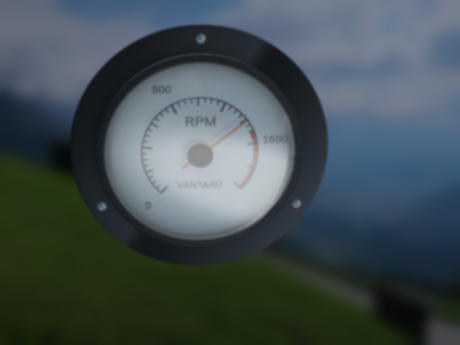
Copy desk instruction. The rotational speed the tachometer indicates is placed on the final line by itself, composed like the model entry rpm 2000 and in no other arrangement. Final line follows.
rpm 1400
